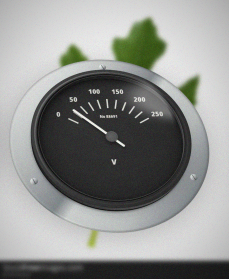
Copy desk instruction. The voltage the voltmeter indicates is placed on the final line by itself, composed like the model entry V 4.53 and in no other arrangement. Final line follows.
V 25
